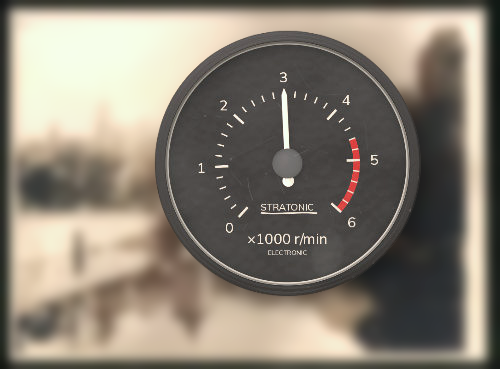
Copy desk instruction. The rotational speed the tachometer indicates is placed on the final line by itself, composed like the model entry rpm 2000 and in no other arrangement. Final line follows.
rpm 3000
